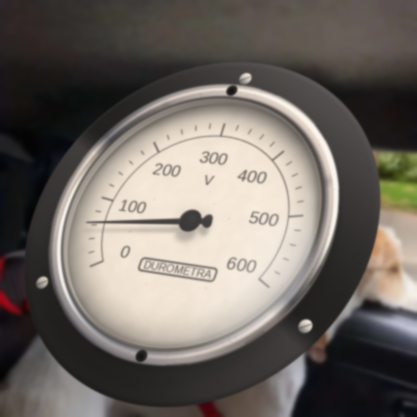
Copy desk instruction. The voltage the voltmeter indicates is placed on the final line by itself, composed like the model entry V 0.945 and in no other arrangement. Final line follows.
V 60
